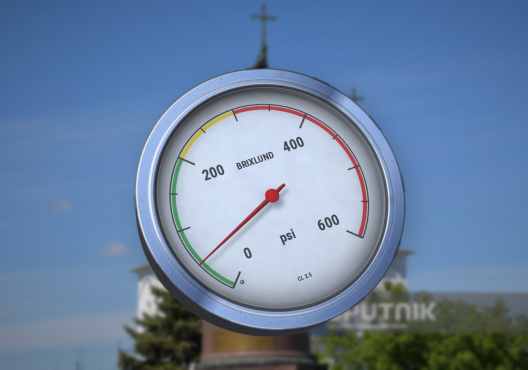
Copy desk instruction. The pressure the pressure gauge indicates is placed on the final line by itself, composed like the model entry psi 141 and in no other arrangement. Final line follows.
psi 50
